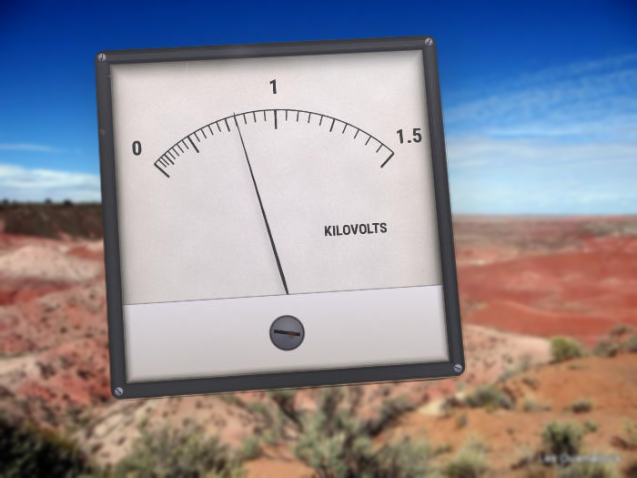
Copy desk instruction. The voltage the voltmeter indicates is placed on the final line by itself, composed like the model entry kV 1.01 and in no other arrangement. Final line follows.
kV 0.8
